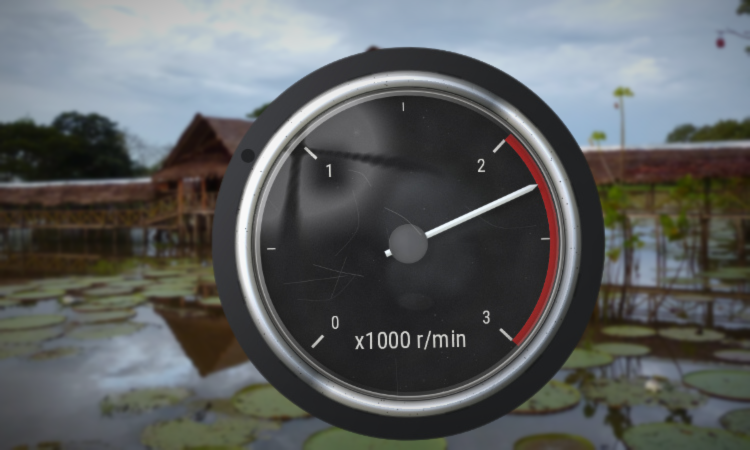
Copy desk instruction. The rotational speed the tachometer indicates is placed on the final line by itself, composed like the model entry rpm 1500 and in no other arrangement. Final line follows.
rpm 2250
